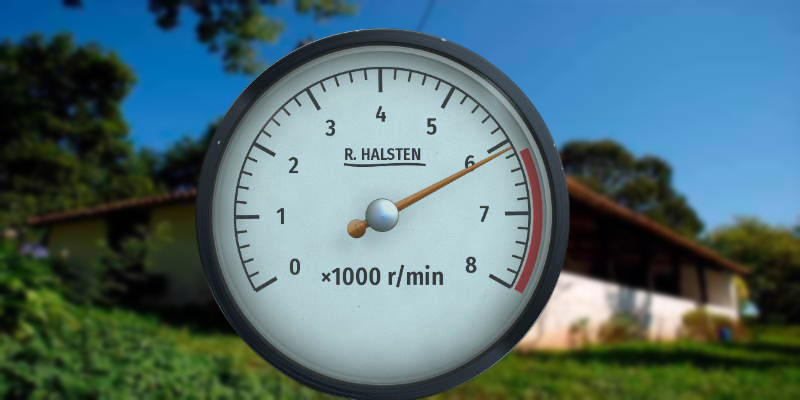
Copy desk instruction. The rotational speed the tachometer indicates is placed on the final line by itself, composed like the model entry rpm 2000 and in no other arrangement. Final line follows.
rpm 6100
